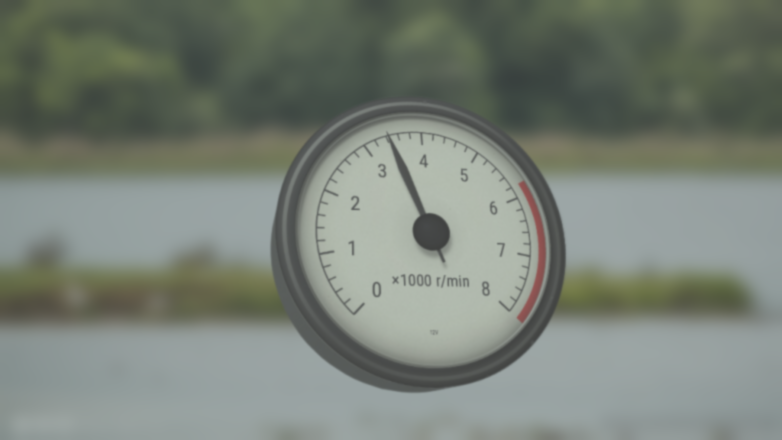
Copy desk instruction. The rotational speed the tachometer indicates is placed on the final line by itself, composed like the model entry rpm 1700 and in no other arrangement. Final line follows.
rpm 3400
